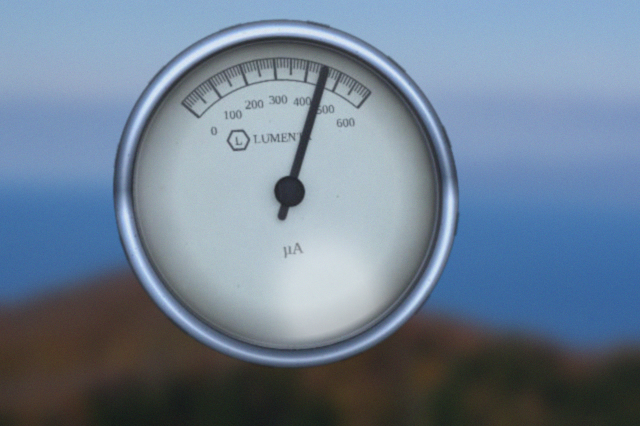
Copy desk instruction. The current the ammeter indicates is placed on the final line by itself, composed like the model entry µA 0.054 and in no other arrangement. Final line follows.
µA 450
